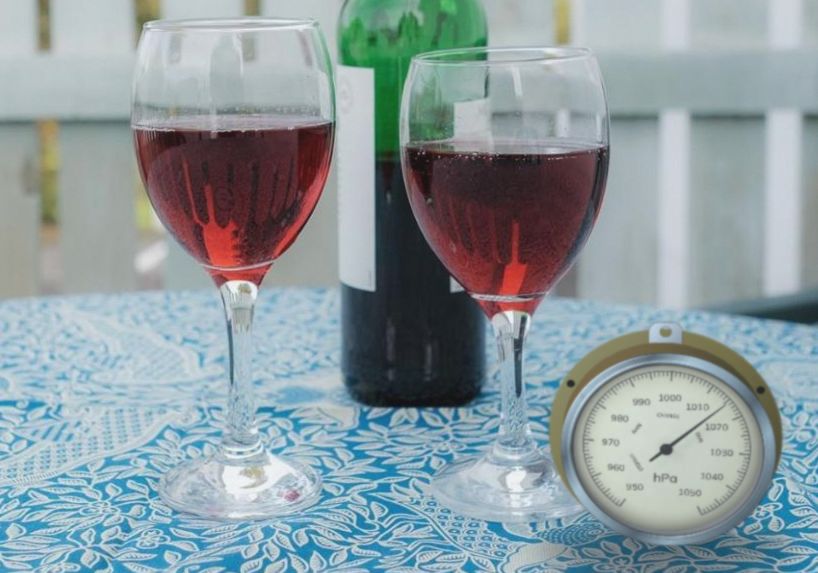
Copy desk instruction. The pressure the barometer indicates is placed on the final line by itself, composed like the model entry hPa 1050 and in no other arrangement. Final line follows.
hPa 1015
